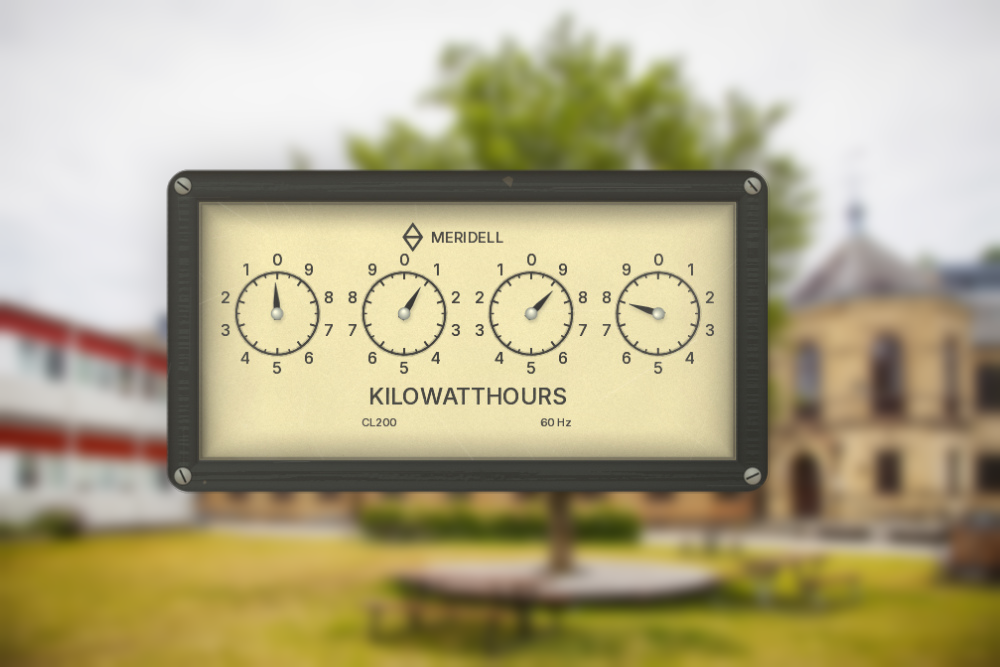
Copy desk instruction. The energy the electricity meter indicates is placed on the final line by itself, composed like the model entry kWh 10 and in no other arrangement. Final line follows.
kWh 88
